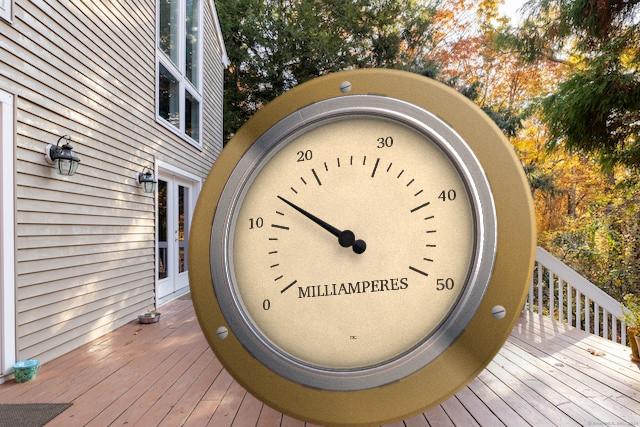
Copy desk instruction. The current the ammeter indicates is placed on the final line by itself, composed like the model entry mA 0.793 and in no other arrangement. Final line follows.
mA 14
